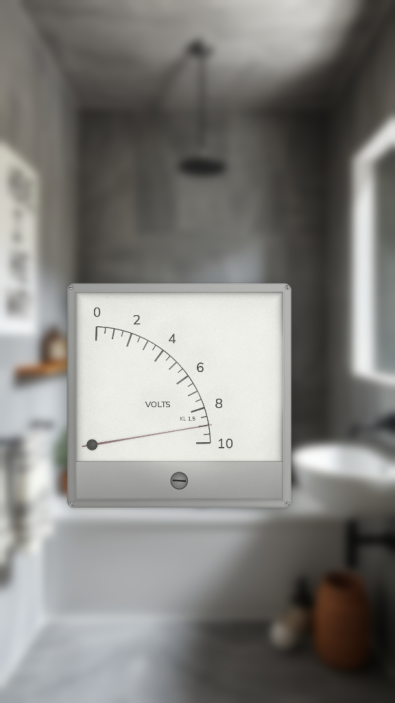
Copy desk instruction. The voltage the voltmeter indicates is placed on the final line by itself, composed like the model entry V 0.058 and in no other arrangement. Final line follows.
V 9
